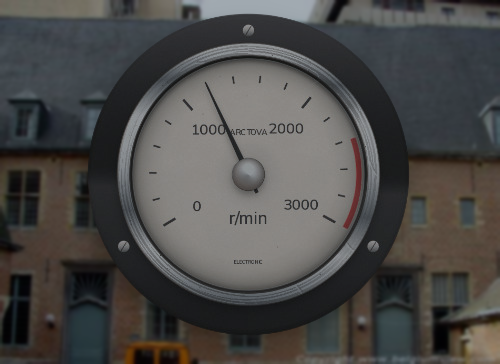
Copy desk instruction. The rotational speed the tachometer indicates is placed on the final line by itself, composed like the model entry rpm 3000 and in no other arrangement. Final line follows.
rpm 1200
